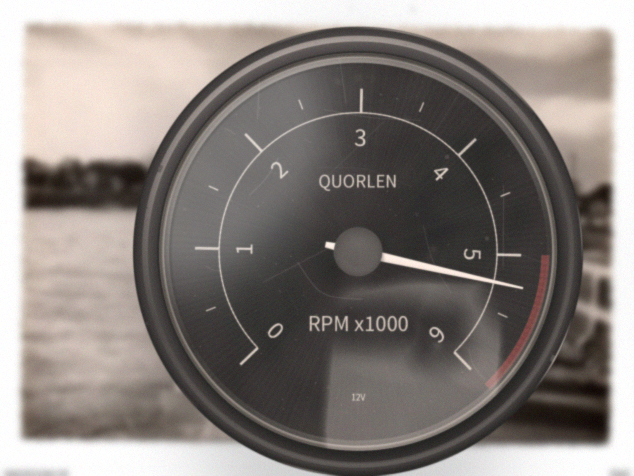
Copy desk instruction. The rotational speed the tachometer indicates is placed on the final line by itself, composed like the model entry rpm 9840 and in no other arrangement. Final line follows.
rpm 5250
